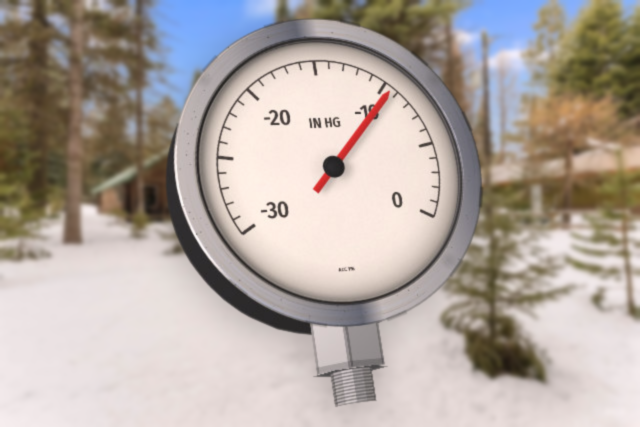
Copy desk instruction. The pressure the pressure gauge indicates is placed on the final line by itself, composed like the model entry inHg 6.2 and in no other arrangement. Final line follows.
inHg -9.5
